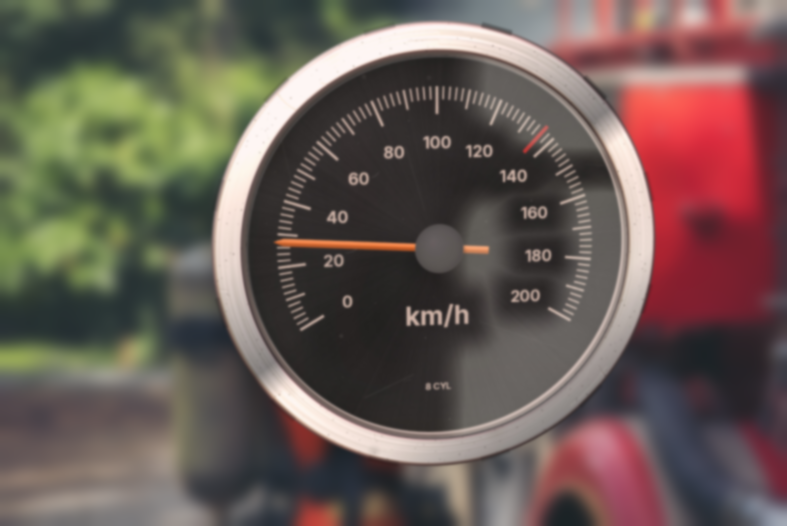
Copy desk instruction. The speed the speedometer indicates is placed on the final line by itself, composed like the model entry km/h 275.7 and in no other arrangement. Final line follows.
km/h 28
